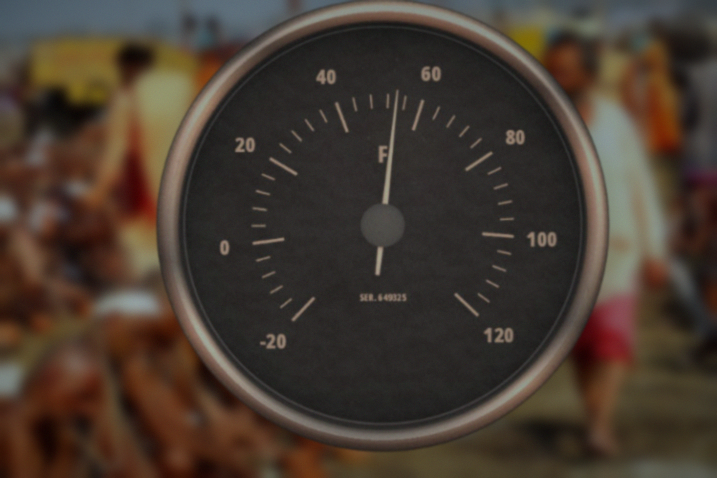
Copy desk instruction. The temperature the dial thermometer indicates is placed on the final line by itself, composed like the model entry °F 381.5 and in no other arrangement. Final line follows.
°F 54
